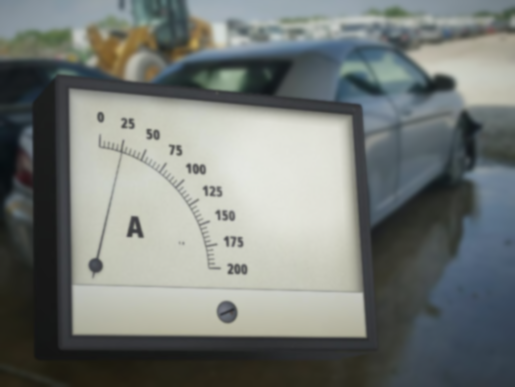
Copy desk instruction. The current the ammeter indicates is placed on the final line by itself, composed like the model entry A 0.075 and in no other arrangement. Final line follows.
A 25
